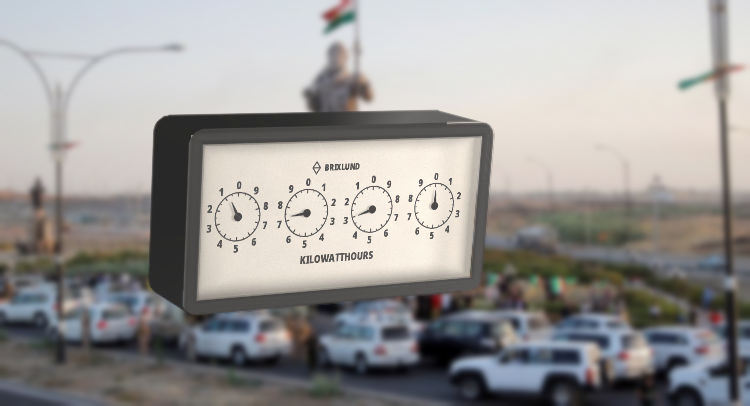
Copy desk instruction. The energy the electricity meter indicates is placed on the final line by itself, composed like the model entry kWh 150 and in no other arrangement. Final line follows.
kWh 730
